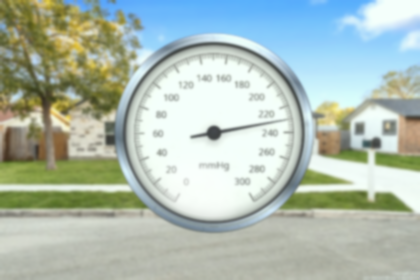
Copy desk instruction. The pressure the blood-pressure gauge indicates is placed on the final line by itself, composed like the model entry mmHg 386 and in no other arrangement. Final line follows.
mmHg 230
